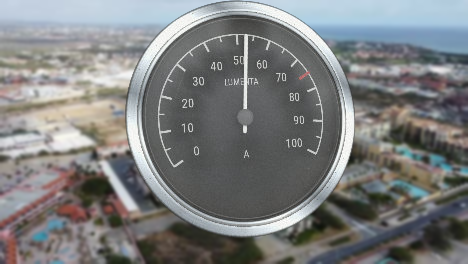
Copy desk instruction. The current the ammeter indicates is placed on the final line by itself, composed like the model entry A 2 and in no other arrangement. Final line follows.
A 52.5
